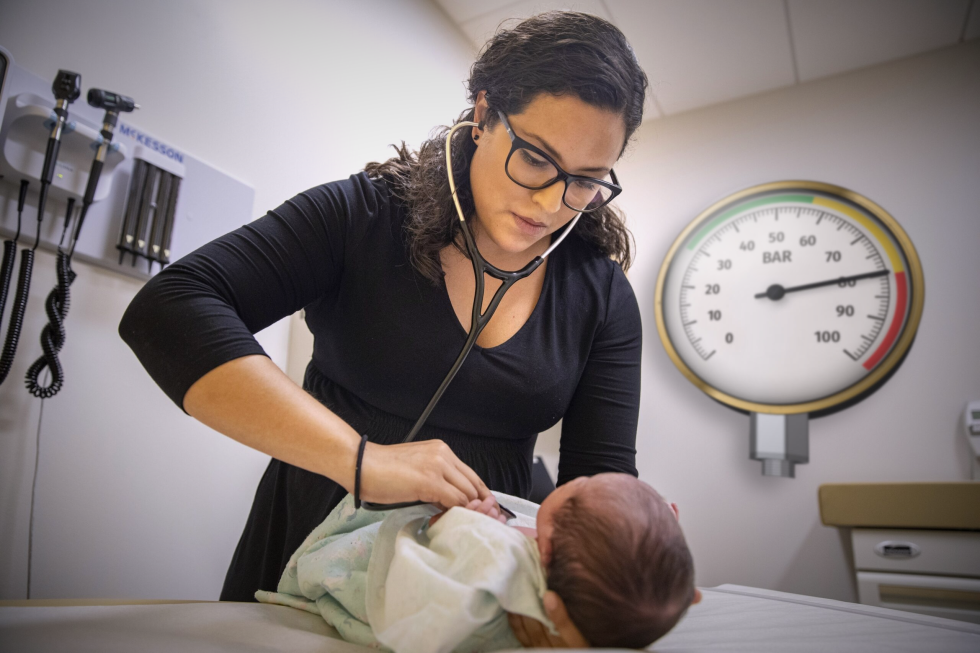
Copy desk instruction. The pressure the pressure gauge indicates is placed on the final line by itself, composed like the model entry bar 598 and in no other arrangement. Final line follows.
bar 80
